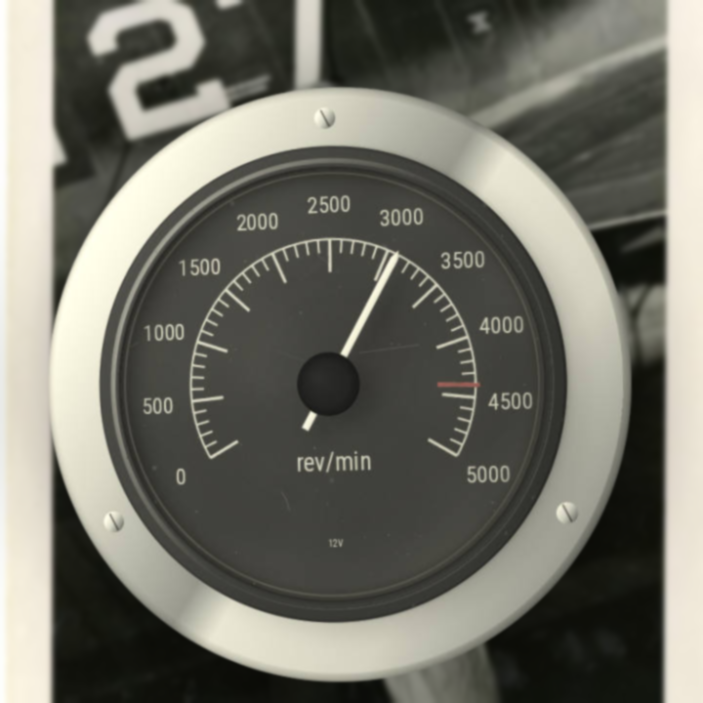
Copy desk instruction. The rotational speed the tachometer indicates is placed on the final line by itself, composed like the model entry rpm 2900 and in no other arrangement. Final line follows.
rpm 3100
